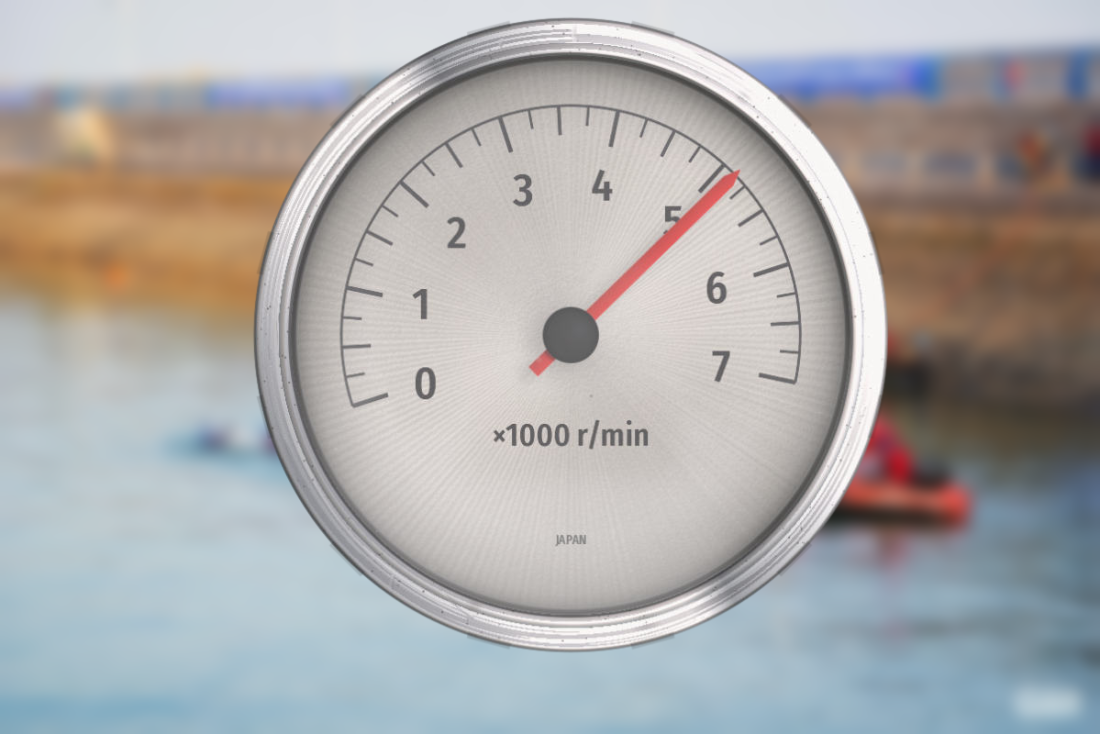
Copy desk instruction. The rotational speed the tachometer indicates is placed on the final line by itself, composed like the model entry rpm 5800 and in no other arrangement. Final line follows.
rpm 5125
